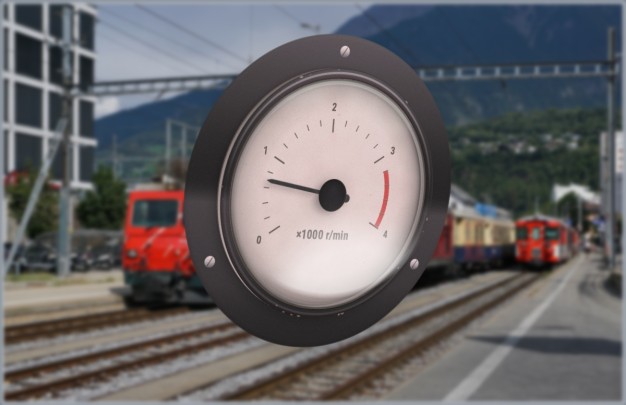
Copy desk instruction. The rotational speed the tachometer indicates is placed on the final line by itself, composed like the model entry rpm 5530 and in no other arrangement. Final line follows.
rpm 700
